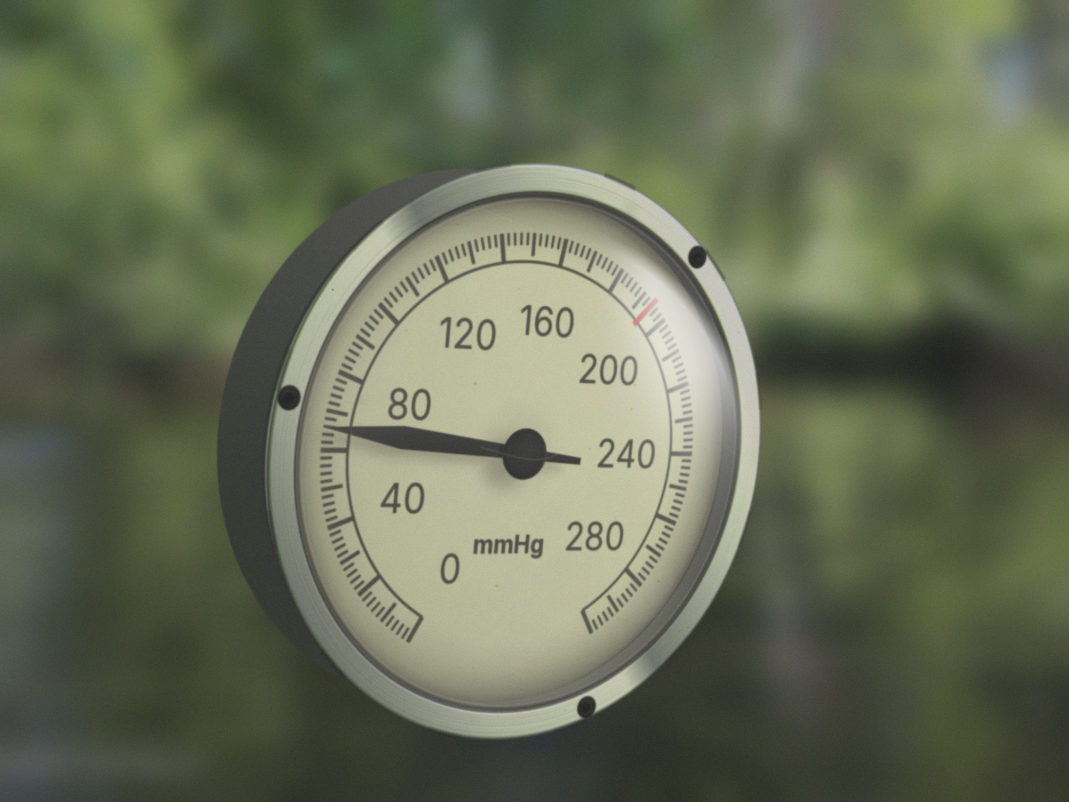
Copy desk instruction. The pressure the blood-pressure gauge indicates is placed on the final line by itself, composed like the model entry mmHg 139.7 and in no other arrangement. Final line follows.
mmHg 66
